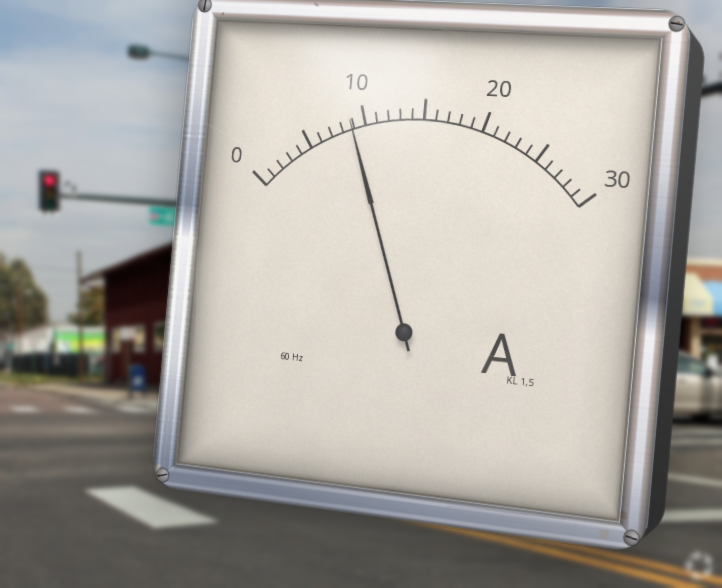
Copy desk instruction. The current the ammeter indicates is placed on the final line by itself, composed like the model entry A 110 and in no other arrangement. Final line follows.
A 9
